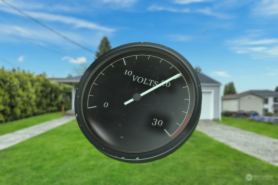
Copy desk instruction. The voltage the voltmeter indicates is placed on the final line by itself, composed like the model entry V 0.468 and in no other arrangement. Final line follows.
V 20
